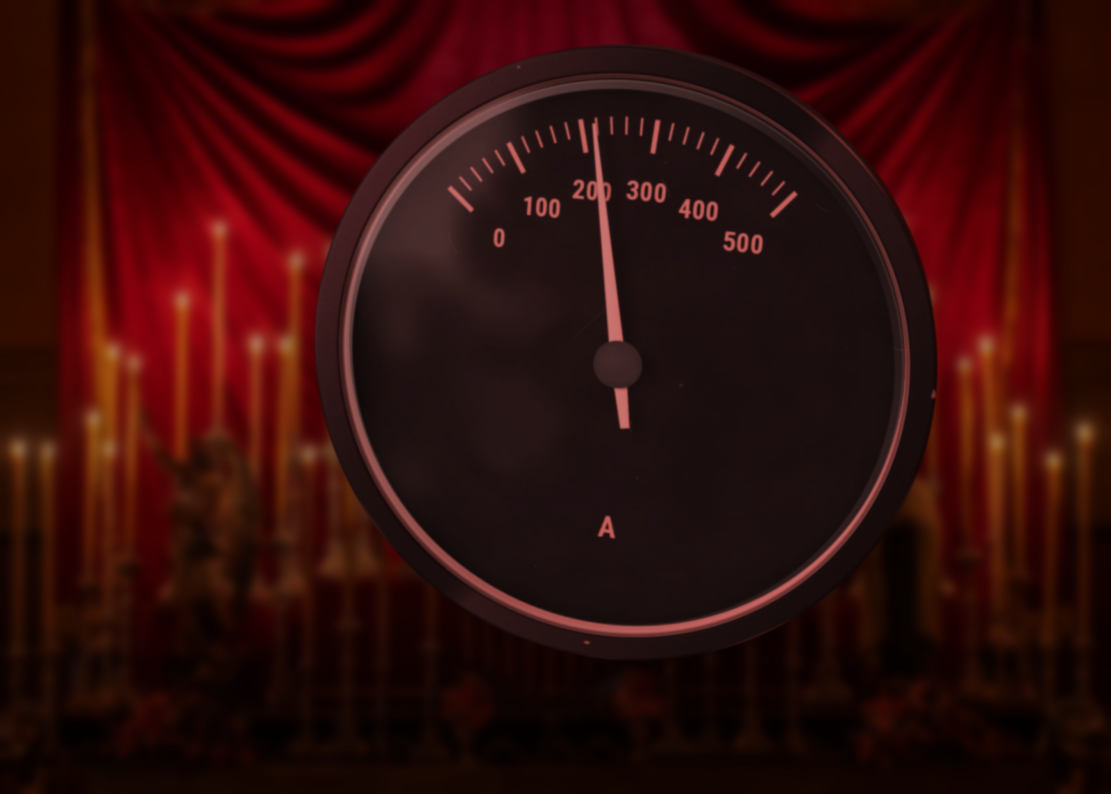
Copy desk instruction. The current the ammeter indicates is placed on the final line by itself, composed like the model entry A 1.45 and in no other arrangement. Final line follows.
A 220
